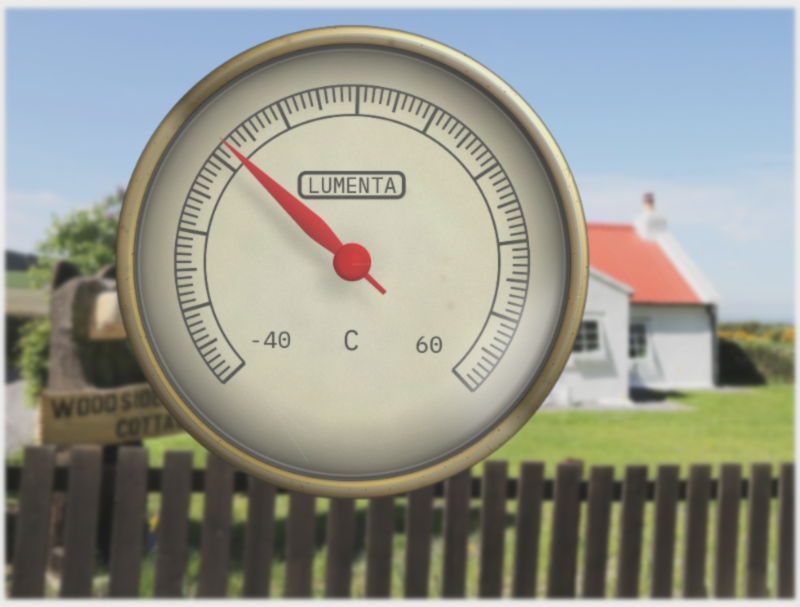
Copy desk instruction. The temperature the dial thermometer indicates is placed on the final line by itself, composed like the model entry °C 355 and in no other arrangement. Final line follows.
°C -8
